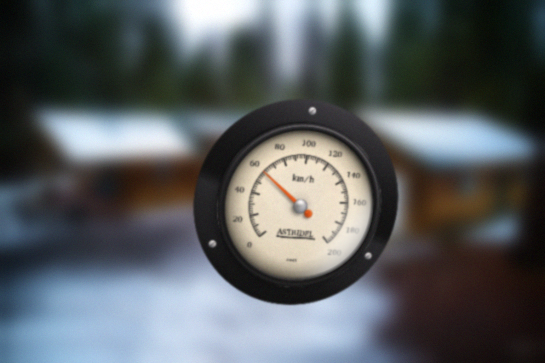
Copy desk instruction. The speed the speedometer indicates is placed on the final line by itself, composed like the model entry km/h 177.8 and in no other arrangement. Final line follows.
km/h 60
